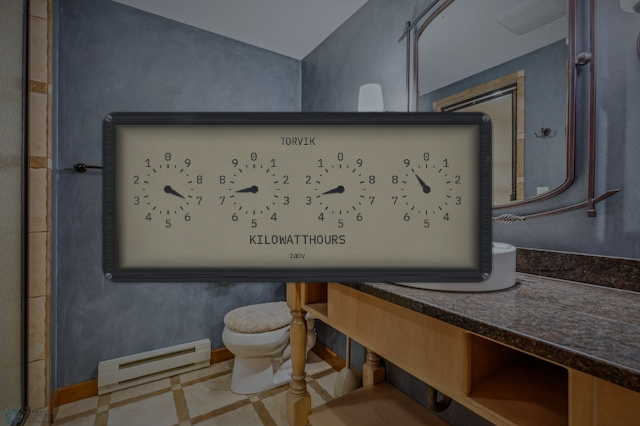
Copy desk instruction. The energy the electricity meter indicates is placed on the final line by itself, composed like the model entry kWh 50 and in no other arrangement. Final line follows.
kWh 6729
